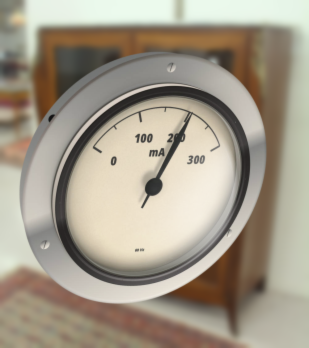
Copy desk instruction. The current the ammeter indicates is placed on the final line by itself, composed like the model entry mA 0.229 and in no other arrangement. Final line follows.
mA 200
